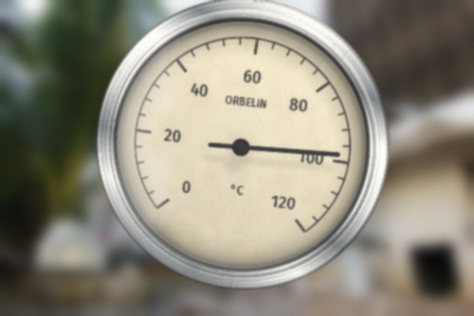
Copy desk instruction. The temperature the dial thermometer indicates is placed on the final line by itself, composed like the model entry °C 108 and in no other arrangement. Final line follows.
°C 98
